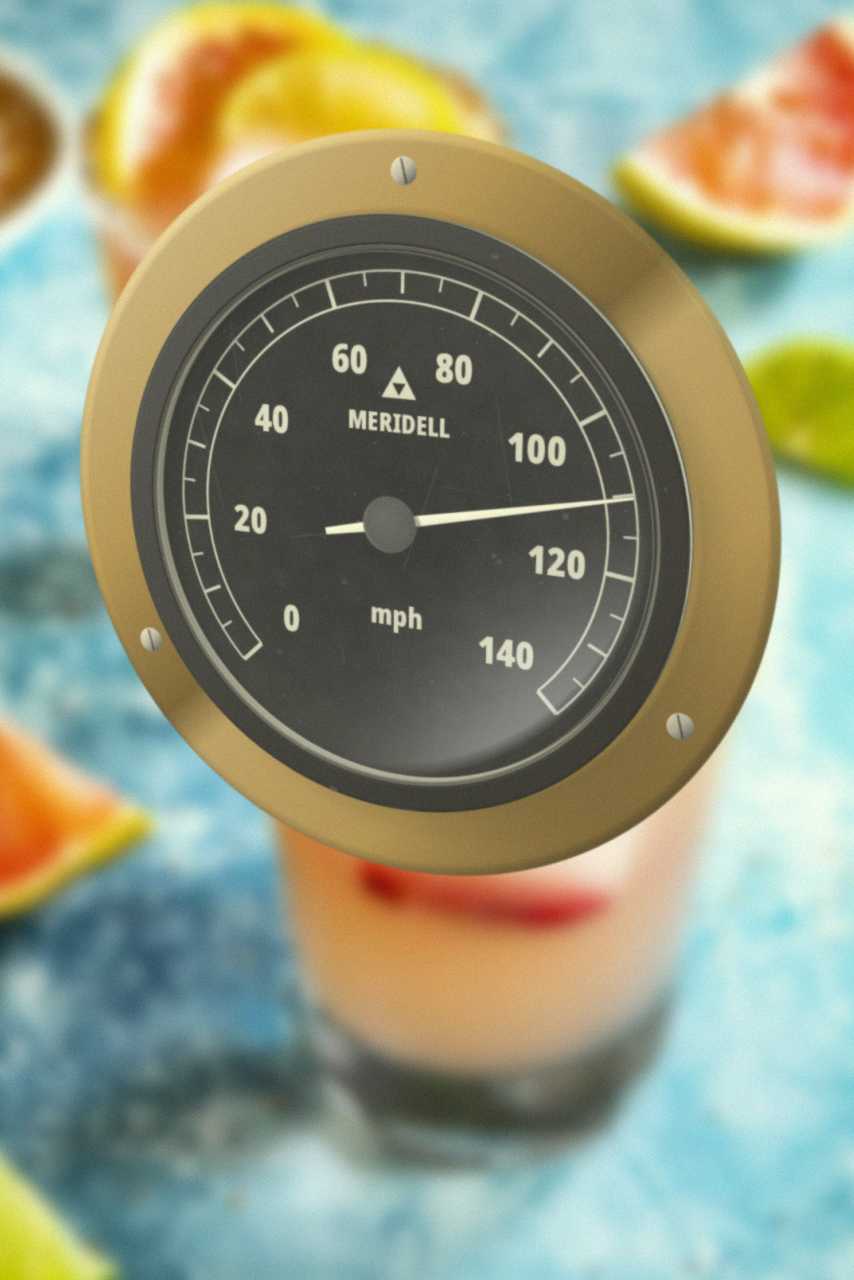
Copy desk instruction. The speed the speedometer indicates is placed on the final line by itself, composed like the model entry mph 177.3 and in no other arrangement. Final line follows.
mph 110
